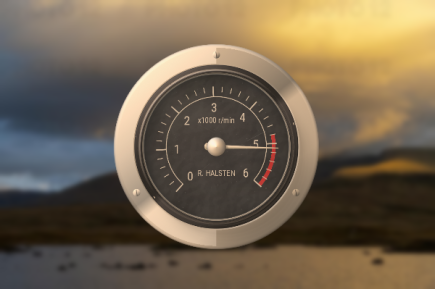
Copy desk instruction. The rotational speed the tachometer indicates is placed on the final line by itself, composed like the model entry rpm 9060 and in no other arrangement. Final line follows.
rpm 5100
